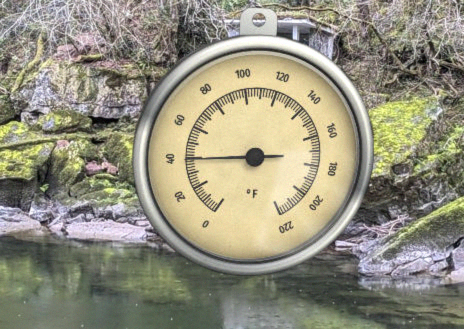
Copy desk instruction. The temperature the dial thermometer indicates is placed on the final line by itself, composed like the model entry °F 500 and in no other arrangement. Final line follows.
°F 40
